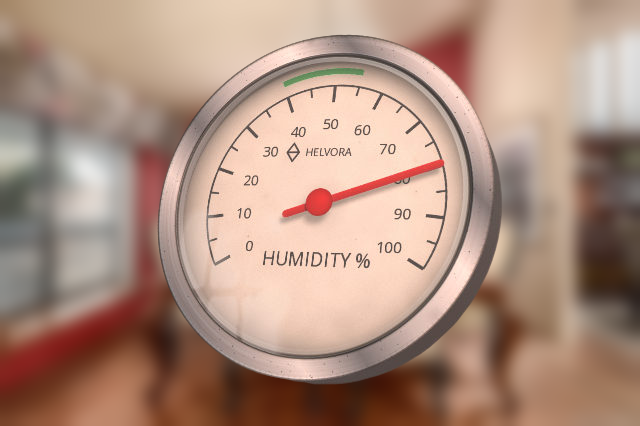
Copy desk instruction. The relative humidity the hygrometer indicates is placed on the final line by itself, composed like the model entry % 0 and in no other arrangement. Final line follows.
% 80
